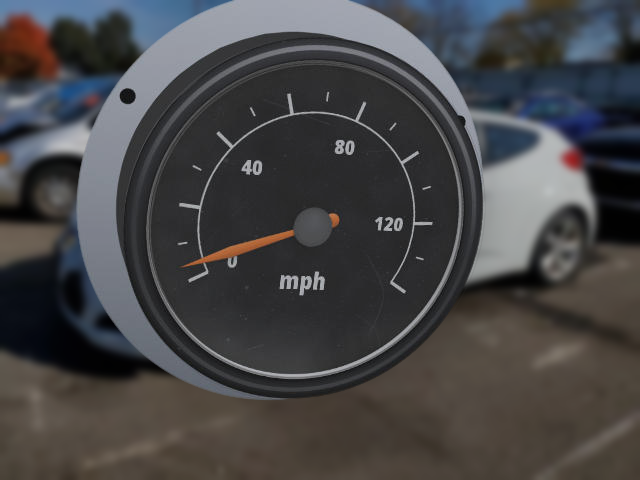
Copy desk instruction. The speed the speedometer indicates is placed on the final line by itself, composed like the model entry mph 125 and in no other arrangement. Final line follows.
mph 5
